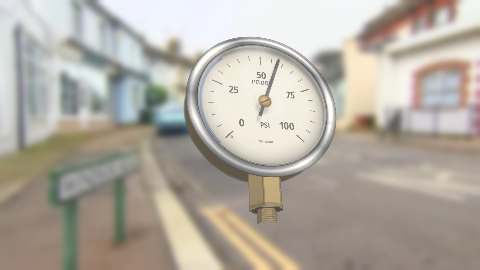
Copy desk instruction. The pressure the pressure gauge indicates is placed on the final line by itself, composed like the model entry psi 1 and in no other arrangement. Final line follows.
psi 57.5
